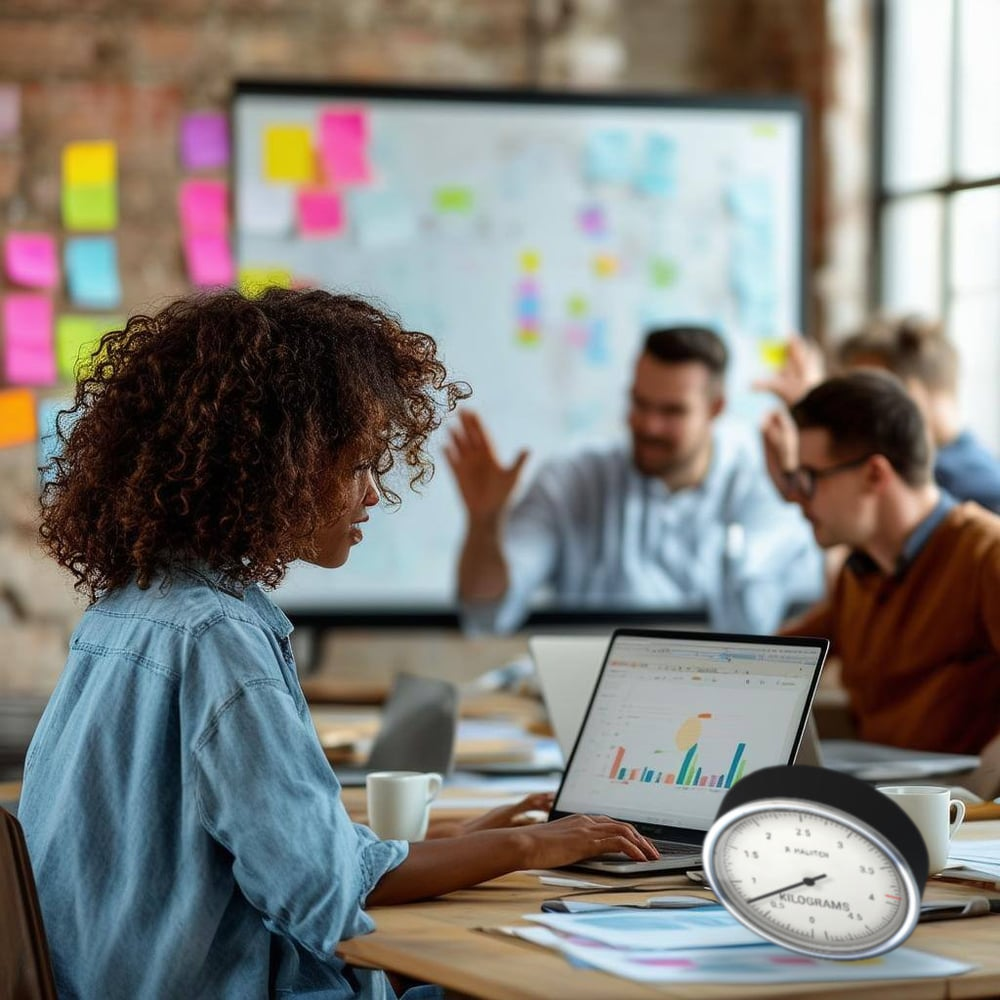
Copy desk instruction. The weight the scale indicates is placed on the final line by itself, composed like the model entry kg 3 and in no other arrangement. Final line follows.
kg 0.75
